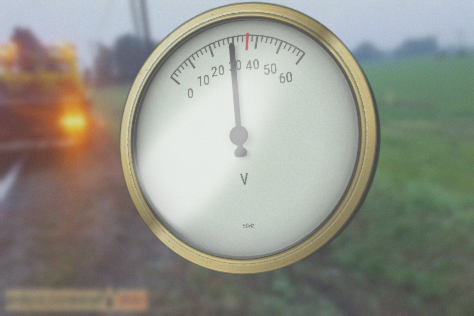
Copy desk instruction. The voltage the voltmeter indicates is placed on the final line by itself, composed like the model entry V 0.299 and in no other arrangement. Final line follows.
V 30
